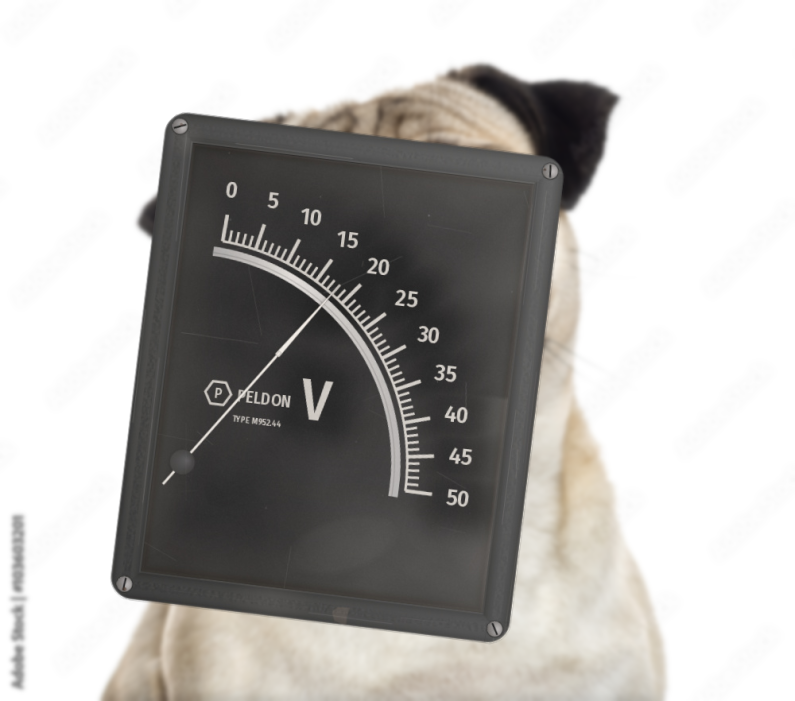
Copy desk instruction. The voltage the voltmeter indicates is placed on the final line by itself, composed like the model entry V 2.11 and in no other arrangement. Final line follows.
V 18
